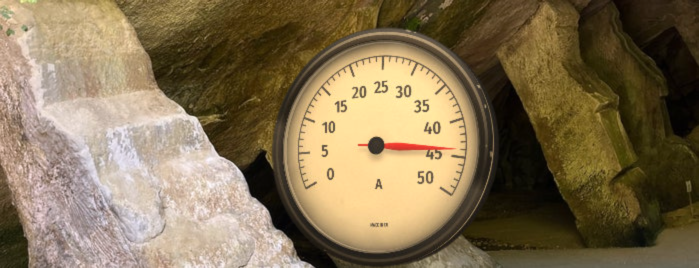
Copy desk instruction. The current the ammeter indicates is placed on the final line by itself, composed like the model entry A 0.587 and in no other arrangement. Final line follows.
A 44
